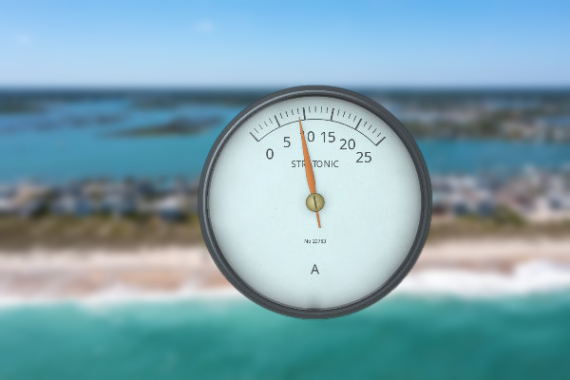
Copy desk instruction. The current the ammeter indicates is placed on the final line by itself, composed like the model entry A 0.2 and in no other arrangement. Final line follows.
A 9
